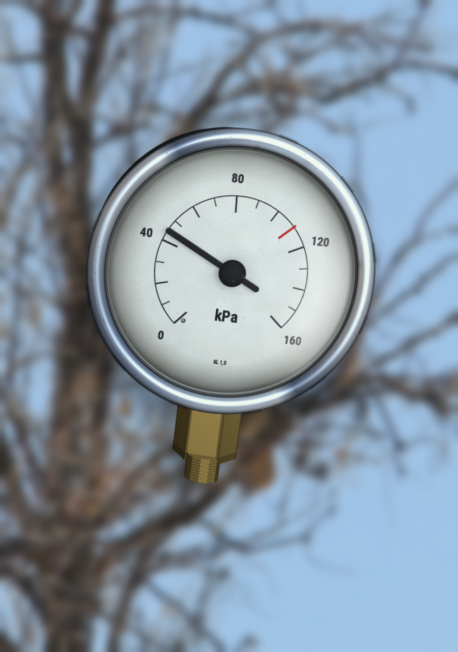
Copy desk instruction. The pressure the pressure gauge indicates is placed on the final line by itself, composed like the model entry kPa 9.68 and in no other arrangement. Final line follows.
kPa 45
